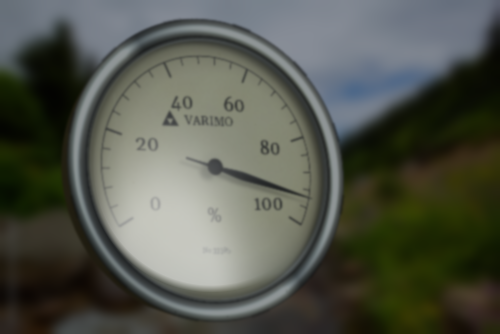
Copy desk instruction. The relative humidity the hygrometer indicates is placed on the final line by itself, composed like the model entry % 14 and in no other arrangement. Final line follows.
% 94
